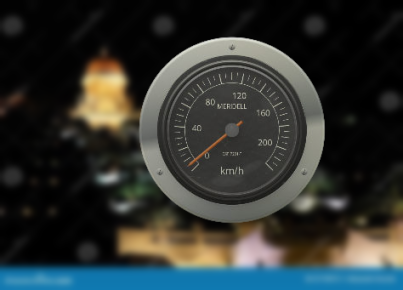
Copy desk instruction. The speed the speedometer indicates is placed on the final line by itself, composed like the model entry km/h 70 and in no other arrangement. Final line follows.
km/h 5
